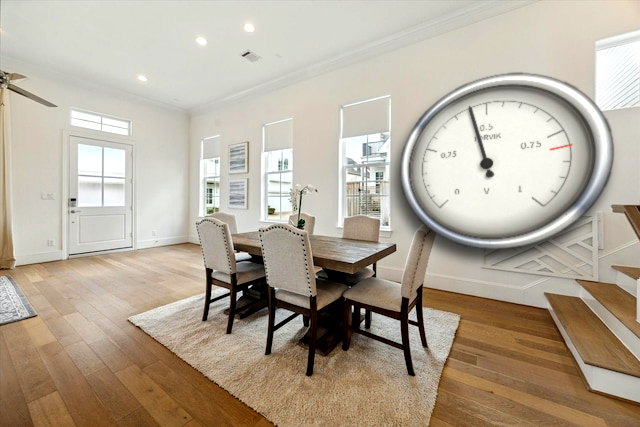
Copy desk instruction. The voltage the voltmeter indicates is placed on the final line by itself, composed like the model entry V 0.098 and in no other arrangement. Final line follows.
V 0.45
